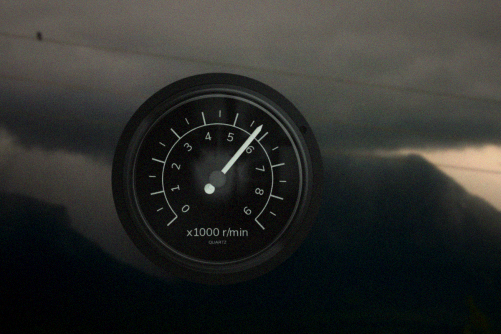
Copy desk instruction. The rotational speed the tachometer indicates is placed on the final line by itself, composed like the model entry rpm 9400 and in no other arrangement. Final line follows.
rpm 5750
